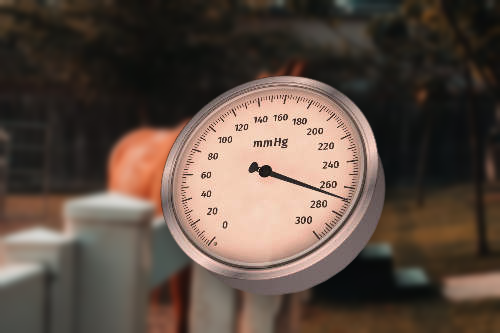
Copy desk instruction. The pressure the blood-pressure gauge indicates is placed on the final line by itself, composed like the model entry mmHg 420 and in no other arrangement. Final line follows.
mmHg 270
